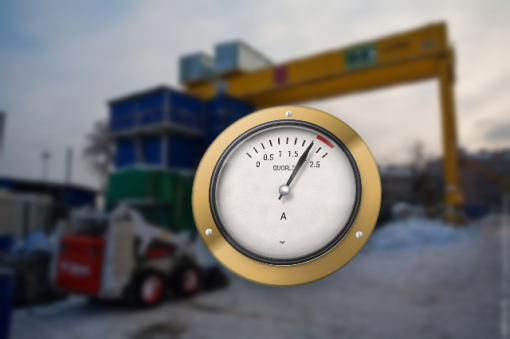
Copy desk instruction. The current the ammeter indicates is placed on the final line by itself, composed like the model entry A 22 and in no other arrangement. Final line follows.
A 2
